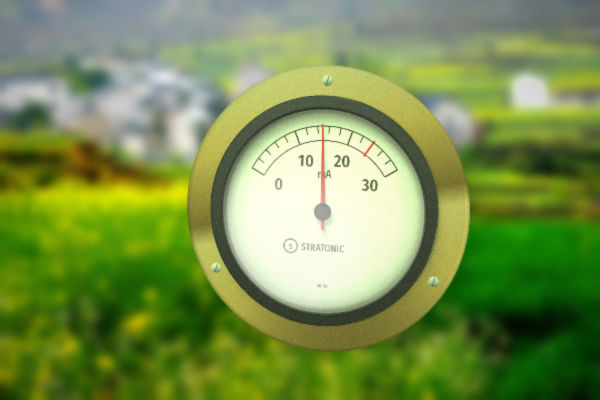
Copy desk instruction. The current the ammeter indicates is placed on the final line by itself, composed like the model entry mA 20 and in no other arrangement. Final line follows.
mA 15
